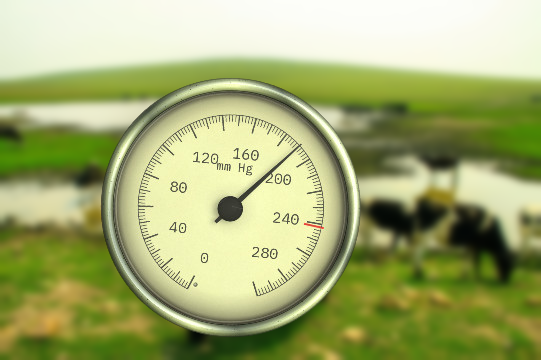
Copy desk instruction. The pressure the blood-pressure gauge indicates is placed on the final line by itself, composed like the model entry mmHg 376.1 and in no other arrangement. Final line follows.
mmHg 190
